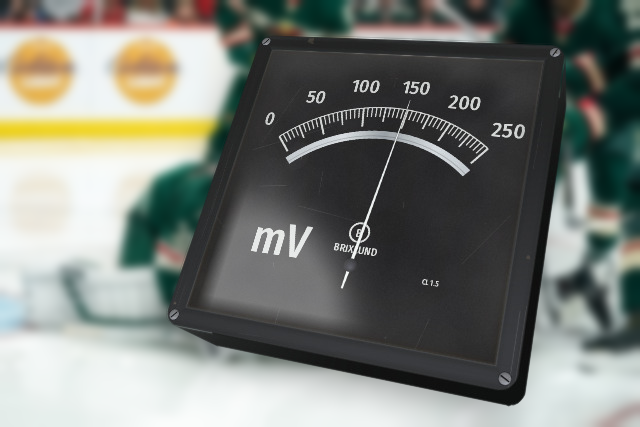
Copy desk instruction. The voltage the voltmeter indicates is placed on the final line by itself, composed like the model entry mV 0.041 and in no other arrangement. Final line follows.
mV 150
